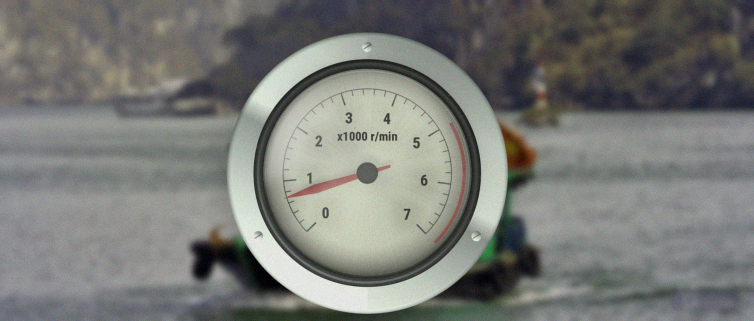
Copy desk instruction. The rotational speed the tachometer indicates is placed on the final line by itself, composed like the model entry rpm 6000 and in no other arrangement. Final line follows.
rpm 700
